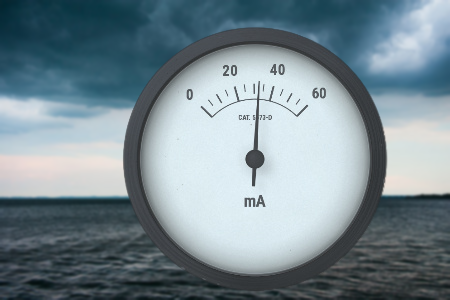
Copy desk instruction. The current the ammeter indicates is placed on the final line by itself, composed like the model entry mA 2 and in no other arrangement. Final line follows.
mA 32.5
